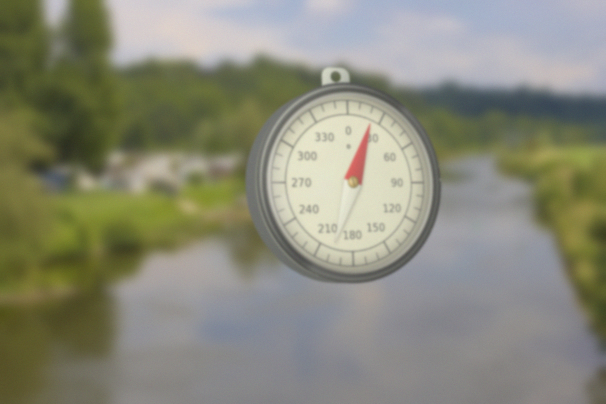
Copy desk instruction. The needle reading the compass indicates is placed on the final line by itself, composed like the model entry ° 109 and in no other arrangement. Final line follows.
° 20
